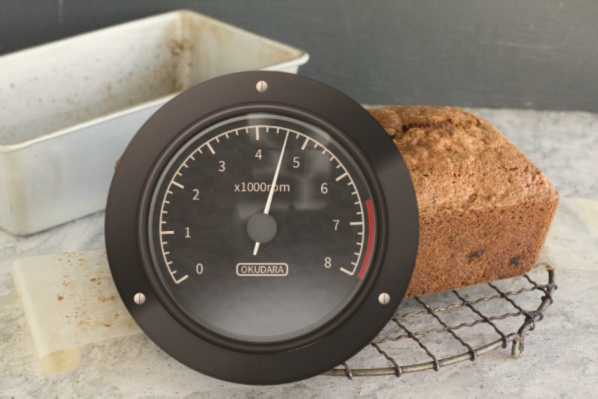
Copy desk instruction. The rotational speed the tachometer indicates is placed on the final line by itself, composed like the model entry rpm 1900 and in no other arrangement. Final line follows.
rpm 4600
